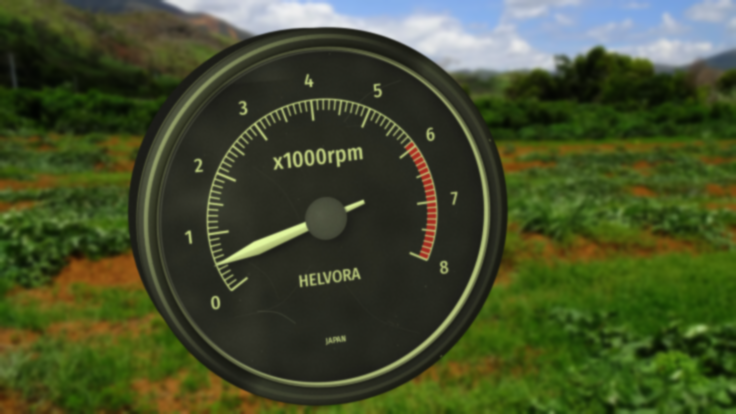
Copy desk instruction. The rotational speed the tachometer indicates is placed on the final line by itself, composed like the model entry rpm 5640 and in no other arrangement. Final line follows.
rpm 500
